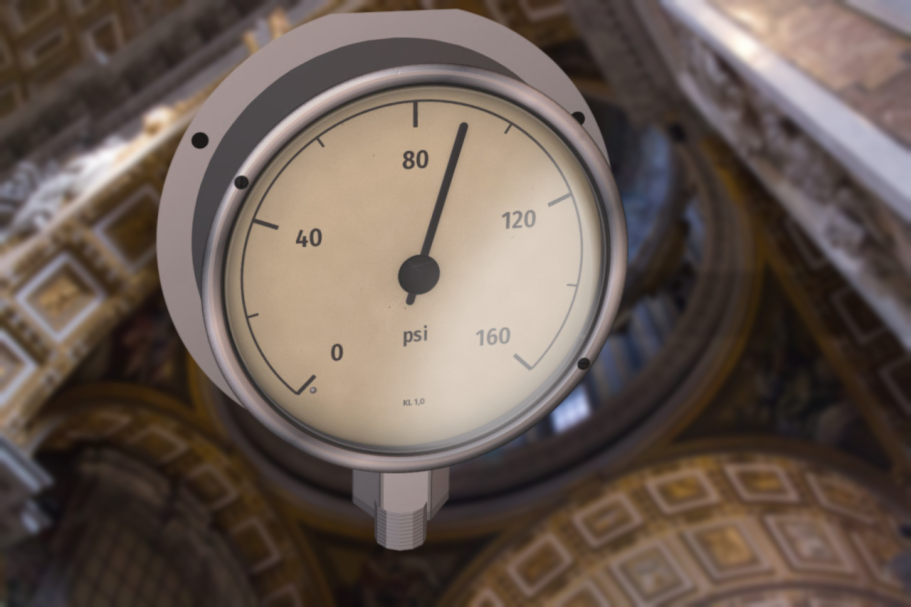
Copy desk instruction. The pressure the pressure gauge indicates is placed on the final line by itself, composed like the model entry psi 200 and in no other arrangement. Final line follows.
psi 90
